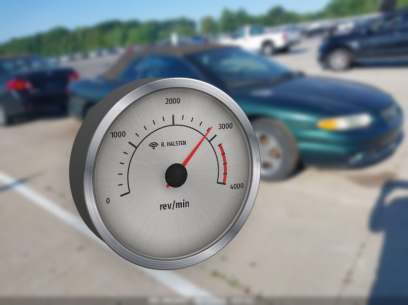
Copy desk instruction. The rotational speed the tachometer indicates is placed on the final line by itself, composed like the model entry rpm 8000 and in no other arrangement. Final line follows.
rpm 2800
